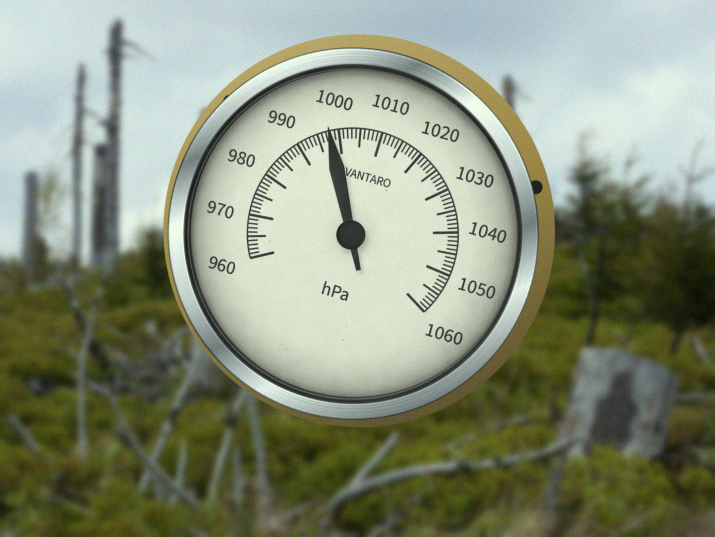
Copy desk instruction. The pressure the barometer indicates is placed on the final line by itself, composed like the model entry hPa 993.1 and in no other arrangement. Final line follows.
hPa 998
